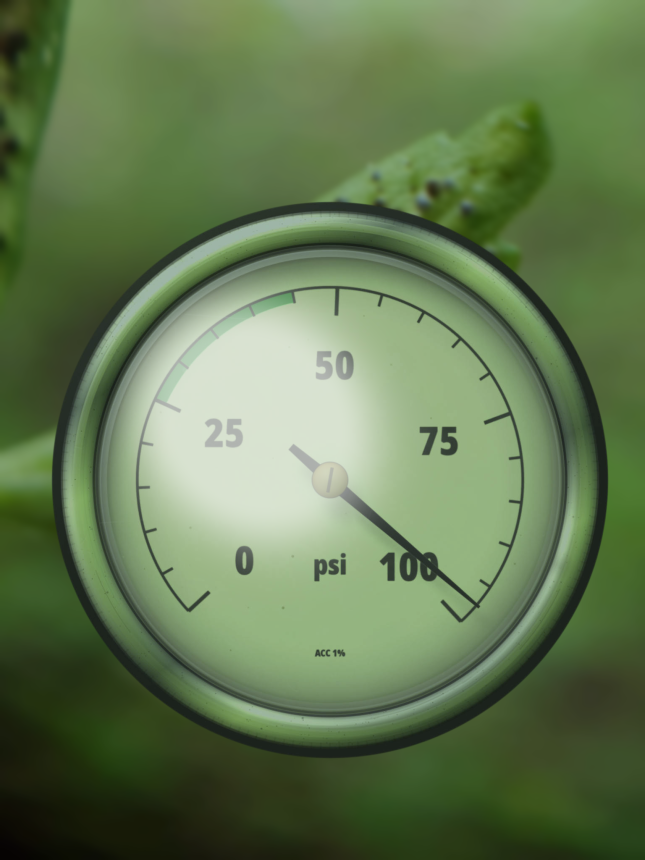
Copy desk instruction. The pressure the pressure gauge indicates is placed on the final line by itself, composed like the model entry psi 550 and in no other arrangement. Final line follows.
psi 97.5
